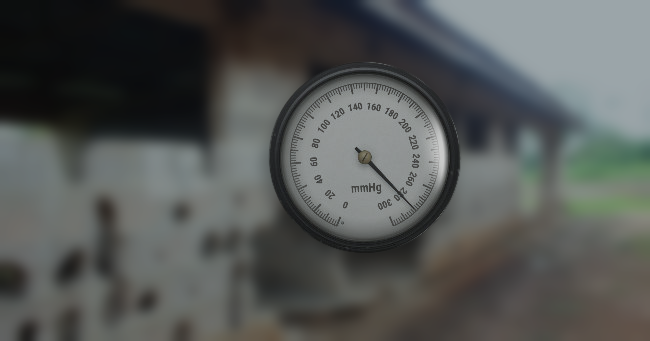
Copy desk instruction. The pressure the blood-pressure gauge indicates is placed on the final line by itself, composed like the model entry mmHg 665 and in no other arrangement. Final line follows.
mmHg 280
